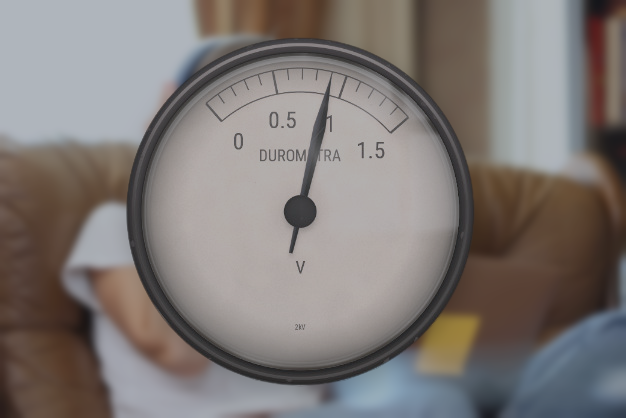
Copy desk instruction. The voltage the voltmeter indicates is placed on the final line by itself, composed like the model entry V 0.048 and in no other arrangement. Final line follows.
V 0.9
